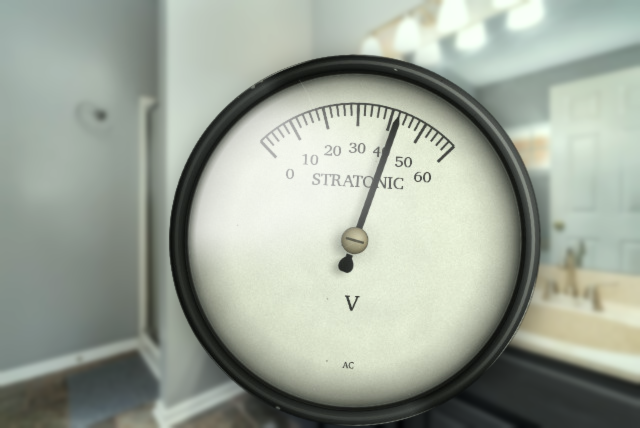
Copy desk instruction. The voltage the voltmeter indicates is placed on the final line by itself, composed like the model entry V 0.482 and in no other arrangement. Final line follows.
V 42
